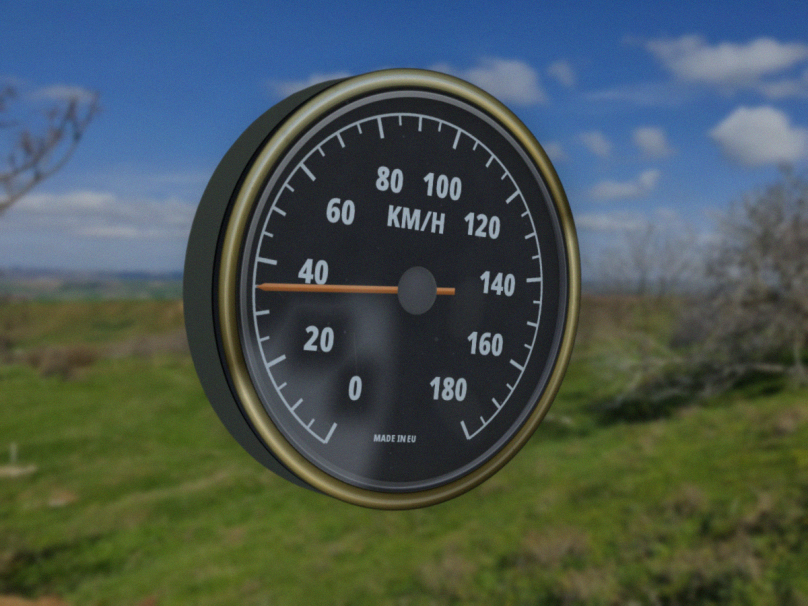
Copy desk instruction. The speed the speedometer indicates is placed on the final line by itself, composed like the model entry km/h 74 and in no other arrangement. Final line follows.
km/h 35
